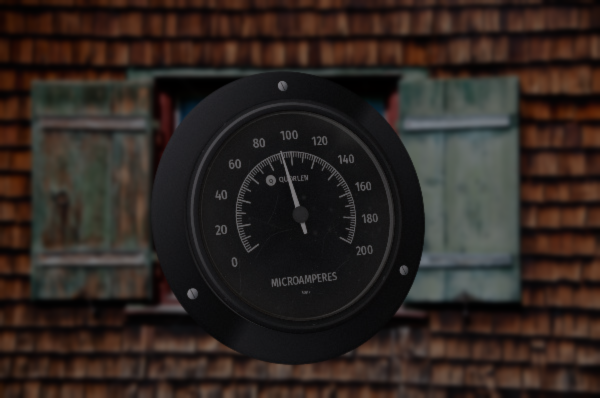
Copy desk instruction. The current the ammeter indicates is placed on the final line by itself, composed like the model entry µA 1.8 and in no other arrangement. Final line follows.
µA 90
